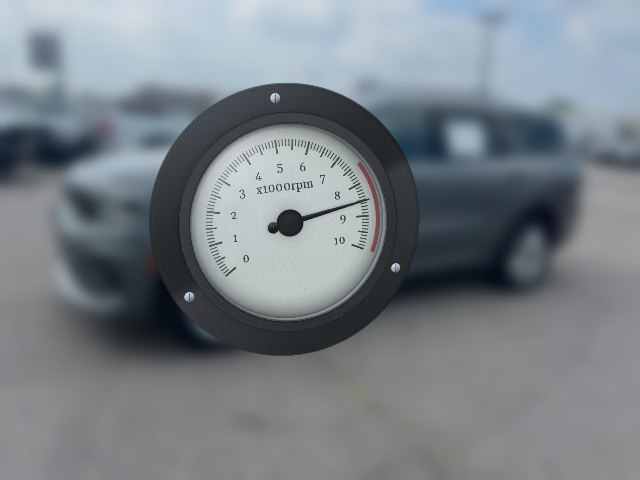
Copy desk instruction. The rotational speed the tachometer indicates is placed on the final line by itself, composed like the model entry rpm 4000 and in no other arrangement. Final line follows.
rpm 8500
